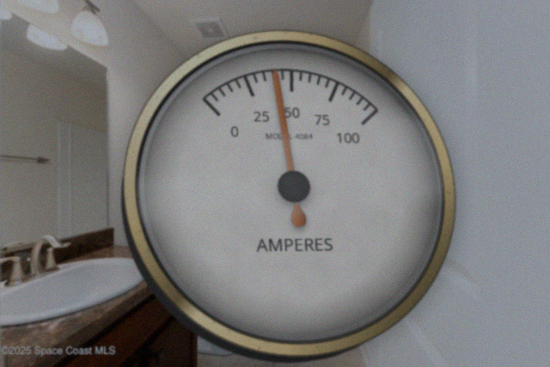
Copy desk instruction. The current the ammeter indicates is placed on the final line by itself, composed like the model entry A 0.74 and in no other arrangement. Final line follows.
A 40
